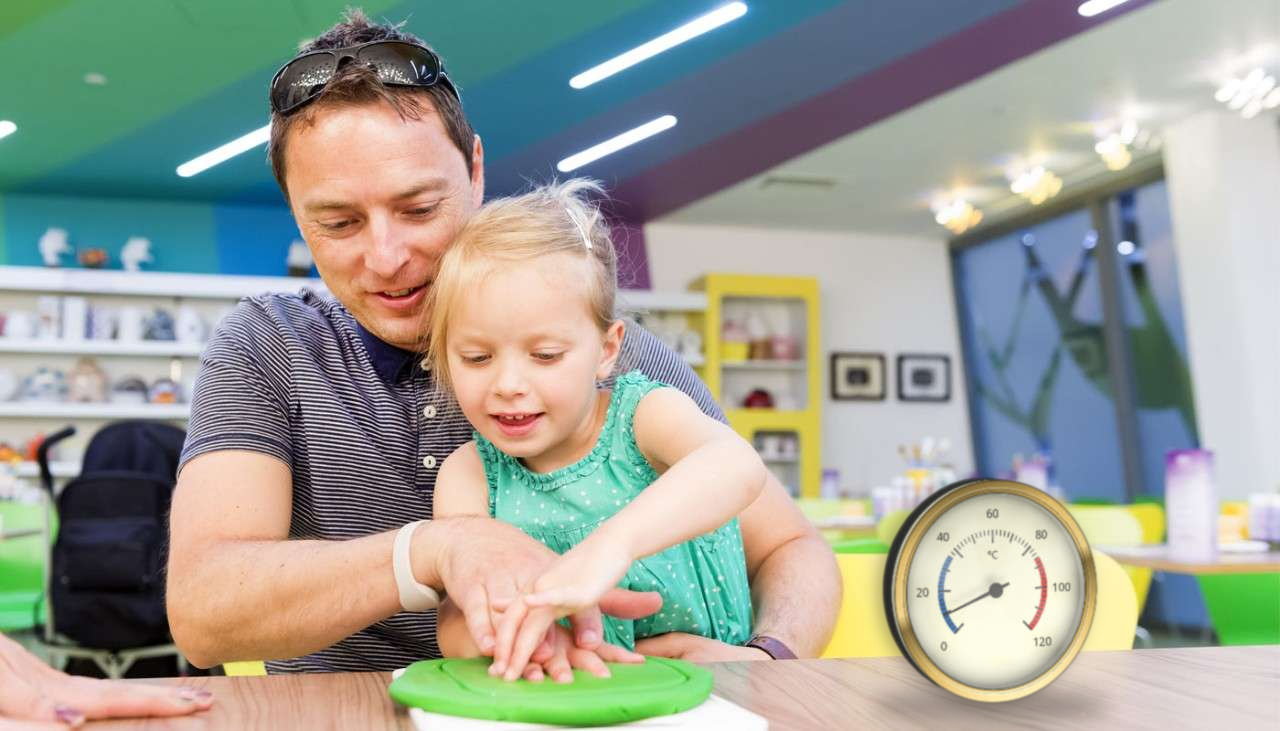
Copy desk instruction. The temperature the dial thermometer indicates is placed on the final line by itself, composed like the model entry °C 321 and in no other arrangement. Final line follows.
°C 10
